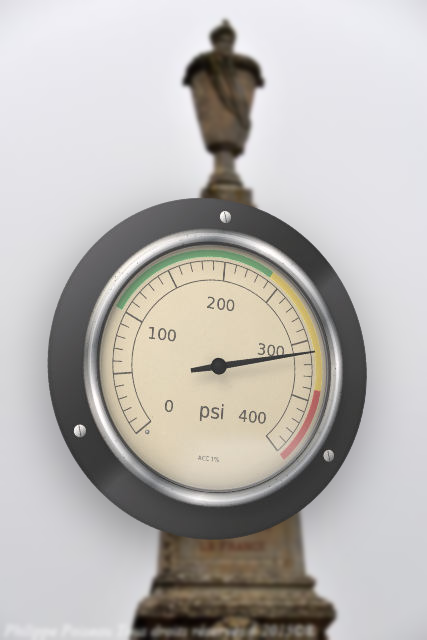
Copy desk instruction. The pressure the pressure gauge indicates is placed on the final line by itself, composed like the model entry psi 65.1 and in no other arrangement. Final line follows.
psi 310
